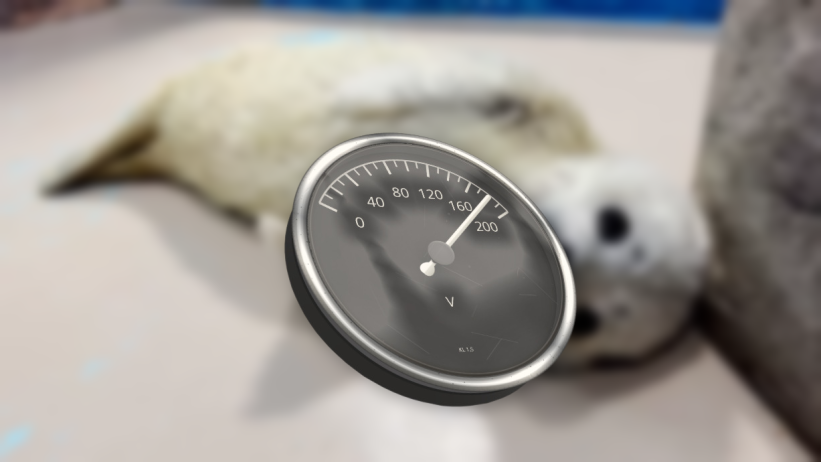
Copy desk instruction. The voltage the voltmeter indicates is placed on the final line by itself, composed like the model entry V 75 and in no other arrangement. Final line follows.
V 180
